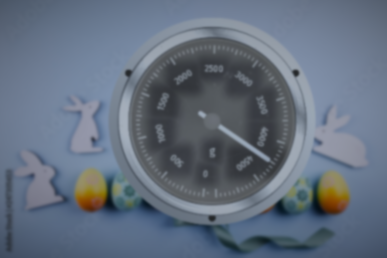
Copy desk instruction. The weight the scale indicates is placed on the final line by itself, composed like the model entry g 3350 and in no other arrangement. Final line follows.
g 4250
